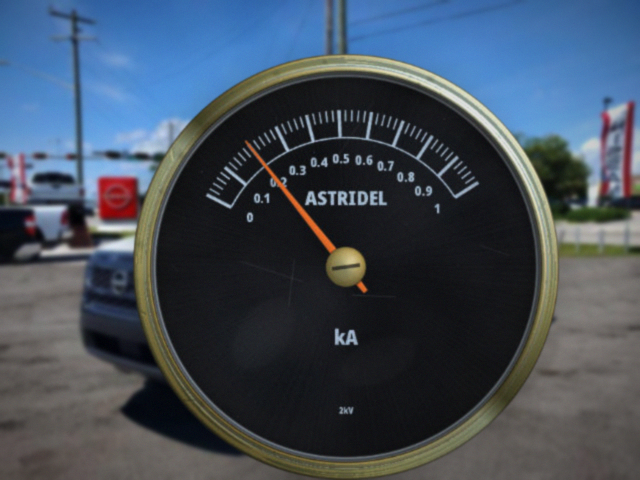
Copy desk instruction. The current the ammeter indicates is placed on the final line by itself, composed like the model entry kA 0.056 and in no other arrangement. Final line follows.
kA 0.2
